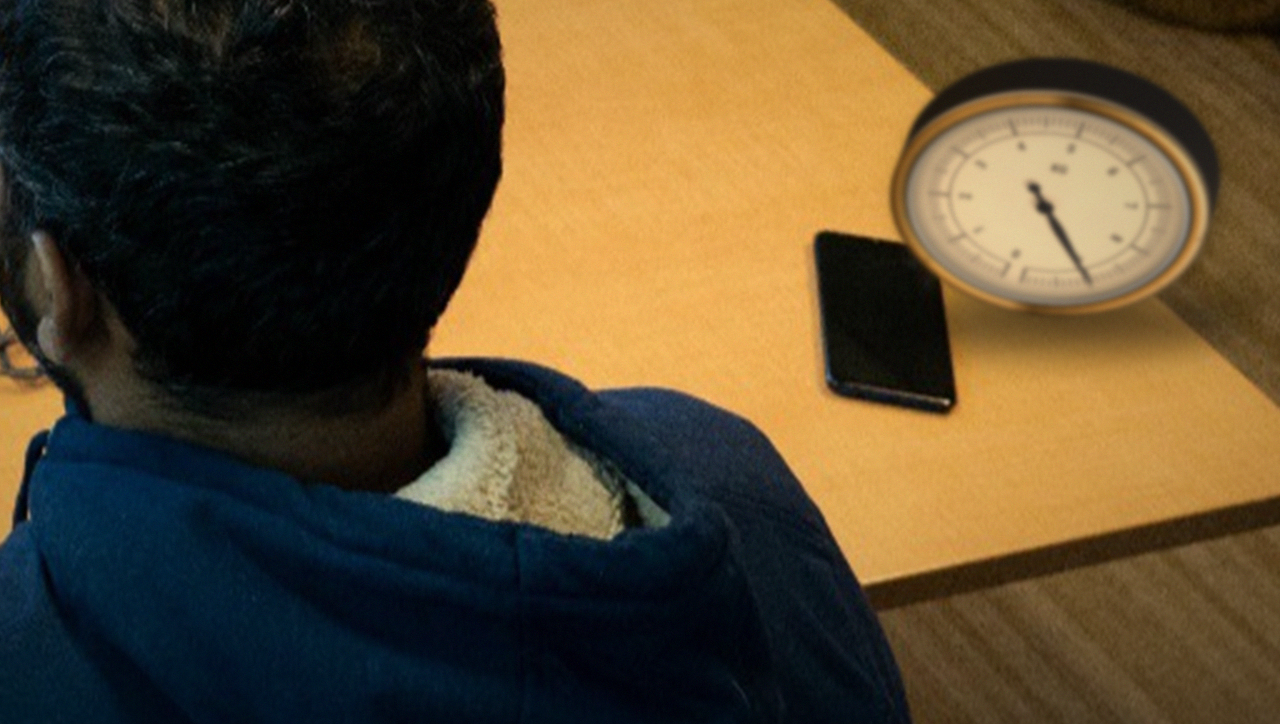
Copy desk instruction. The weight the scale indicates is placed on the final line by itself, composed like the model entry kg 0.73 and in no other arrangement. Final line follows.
kg 9
